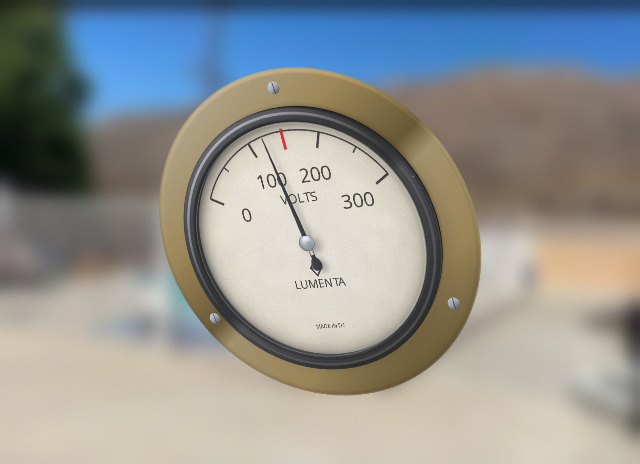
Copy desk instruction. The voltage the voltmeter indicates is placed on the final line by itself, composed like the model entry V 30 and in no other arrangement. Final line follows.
V 125
